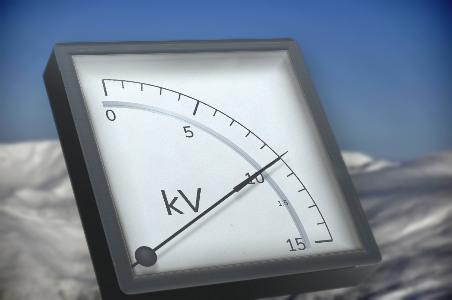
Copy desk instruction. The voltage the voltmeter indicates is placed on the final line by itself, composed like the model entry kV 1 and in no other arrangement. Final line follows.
kV 10
